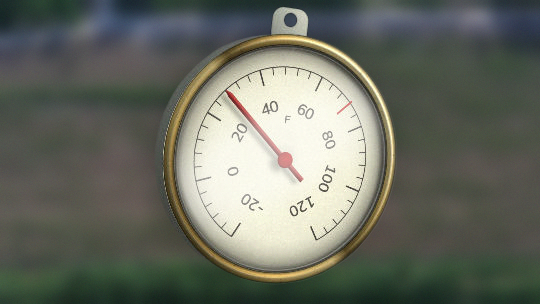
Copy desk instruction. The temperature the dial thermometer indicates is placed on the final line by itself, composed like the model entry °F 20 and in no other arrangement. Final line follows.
°F 28
